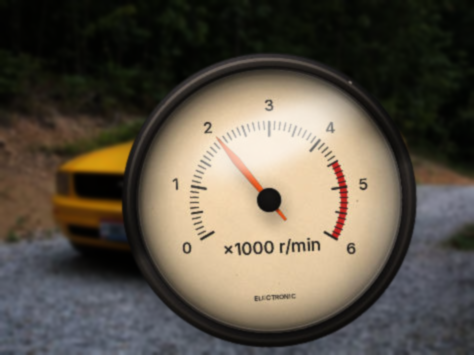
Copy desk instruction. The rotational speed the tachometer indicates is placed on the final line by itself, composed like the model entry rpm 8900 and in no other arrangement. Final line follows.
rpm 2000
